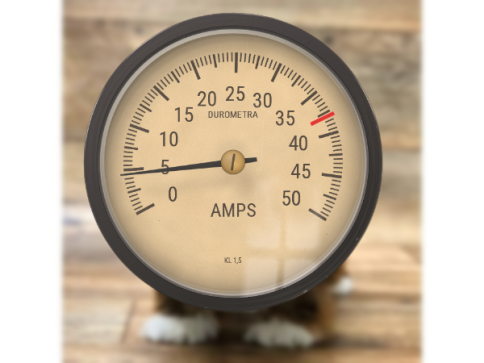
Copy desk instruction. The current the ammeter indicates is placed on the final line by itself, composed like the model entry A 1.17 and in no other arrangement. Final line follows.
A 4.5
